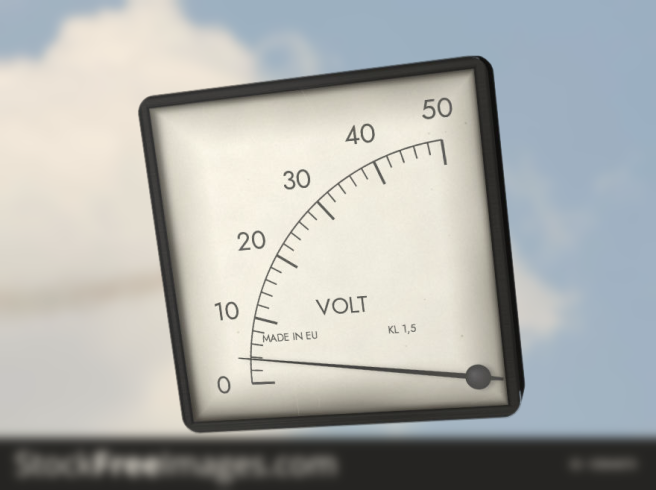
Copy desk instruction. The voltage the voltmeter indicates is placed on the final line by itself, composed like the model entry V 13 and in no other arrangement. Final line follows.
V 4
